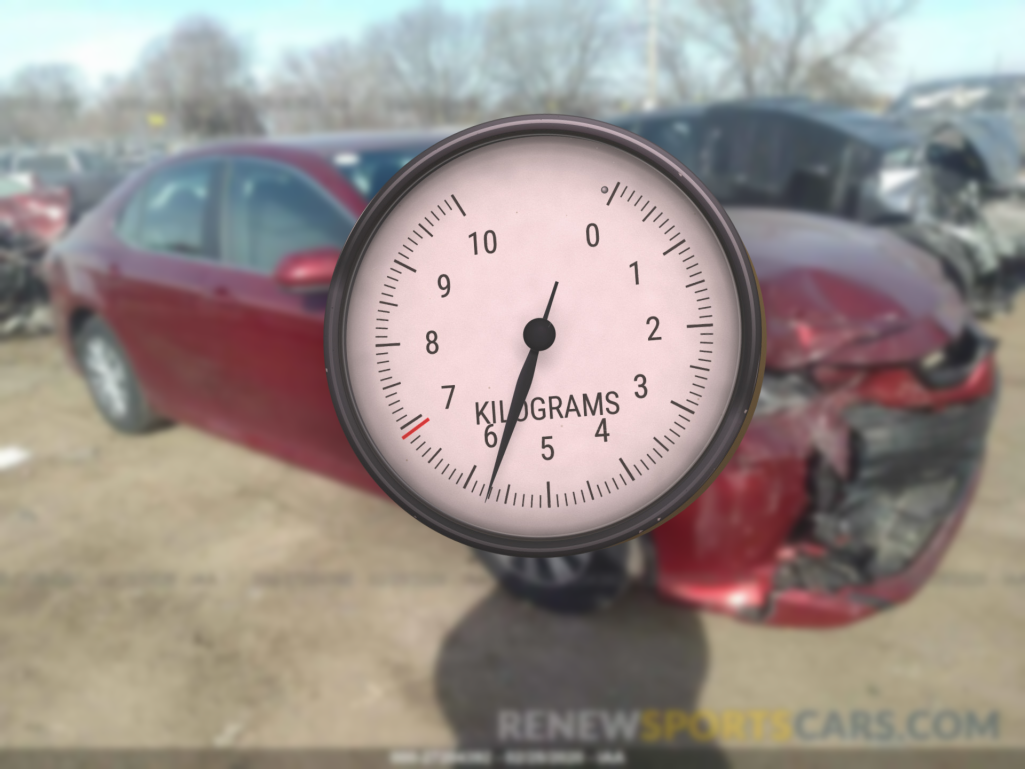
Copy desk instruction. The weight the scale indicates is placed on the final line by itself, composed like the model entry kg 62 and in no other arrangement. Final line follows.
kg 5.7
